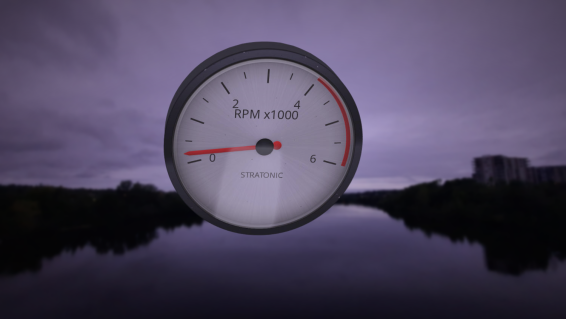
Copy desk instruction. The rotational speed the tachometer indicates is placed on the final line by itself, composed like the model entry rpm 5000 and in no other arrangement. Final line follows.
rpm 250
